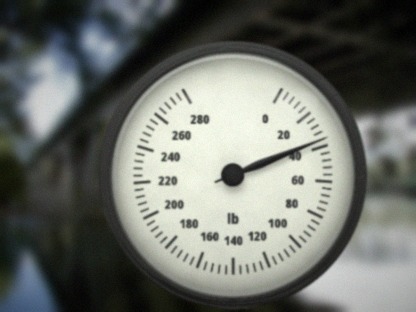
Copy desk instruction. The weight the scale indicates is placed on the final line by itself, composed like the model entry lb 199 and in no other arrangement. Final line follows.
lb 36
